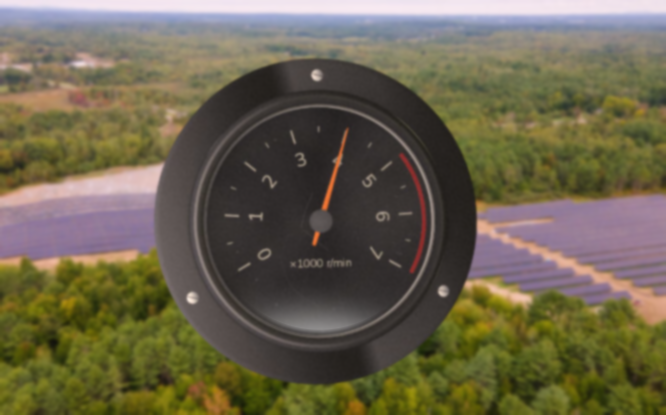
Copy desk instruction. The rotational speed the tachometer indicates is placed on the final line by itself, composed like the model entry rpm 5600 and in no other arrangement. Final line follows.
rpm 4000
